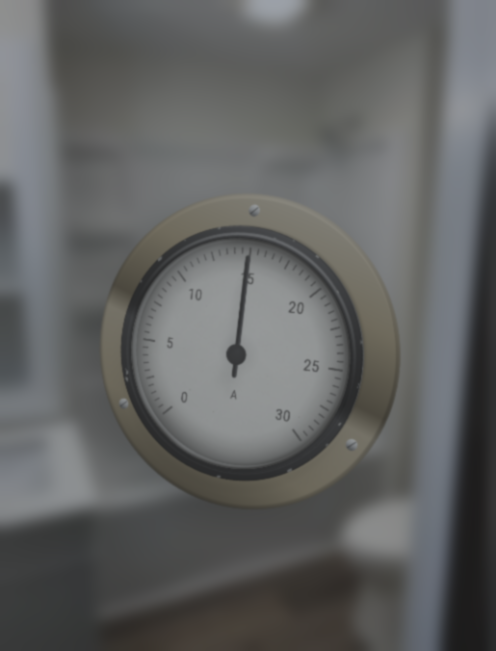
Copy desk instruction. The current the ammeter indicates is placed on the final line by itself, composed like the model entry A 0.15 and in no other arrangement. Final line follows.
A 15
